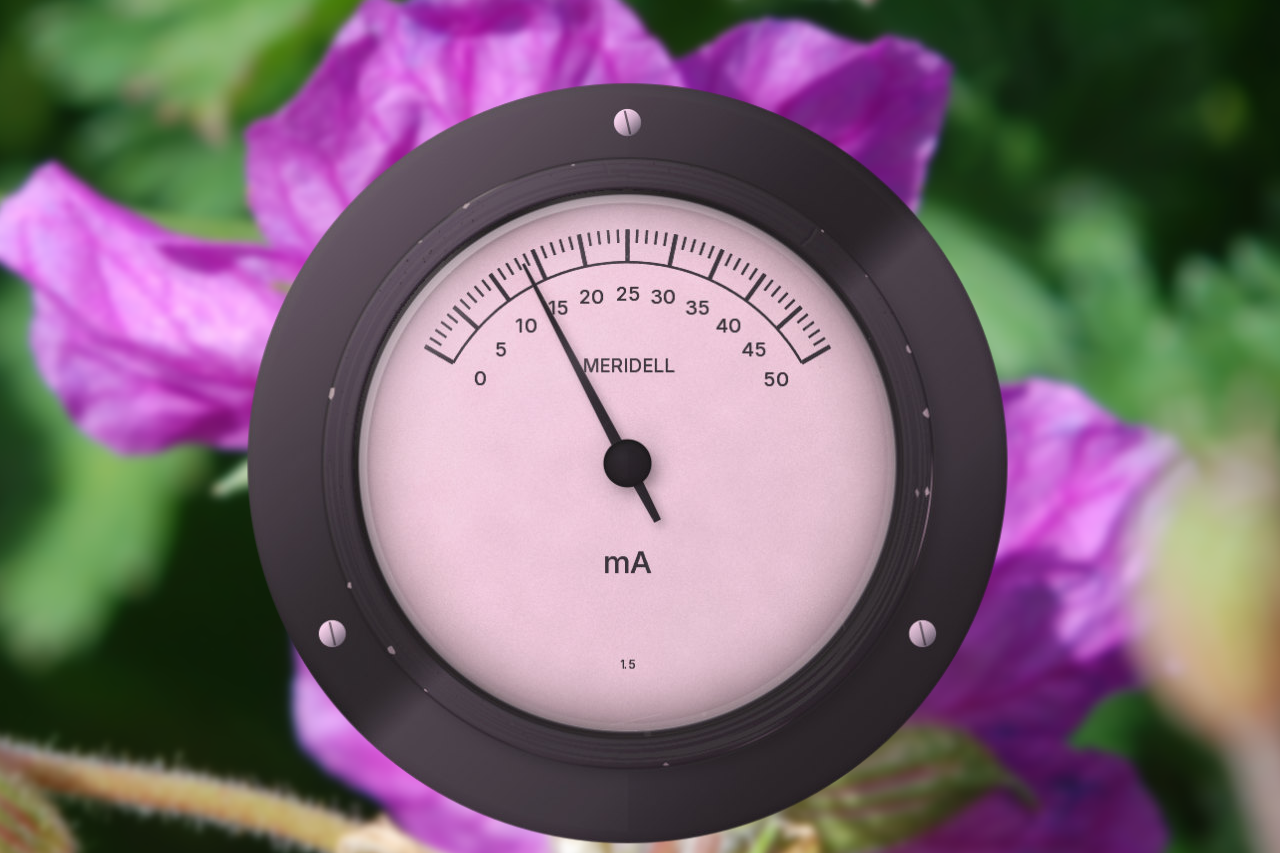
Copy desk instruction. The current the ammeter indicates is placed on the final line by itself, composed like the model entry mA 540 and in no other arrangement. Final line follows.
mA 13.5
